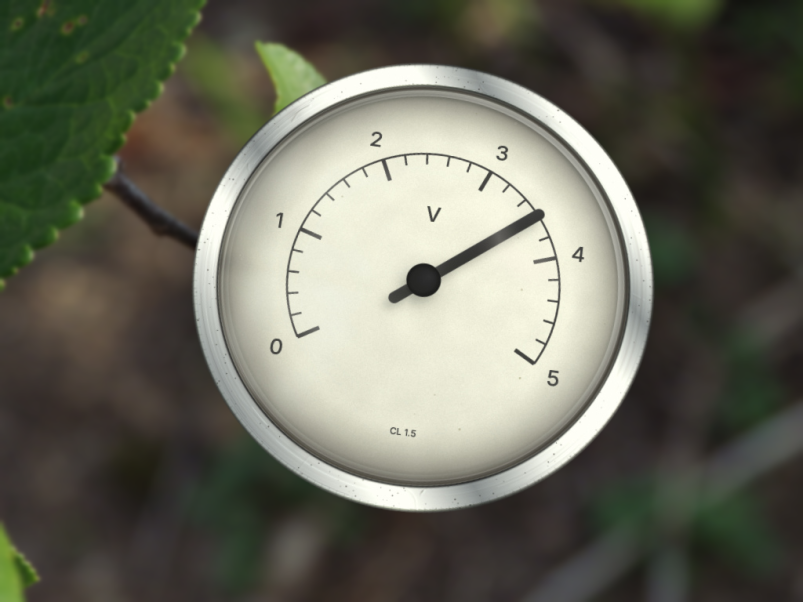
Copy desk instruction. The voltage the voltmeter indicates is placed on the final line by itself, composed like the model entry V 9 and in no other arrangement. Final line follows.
V 3.6
